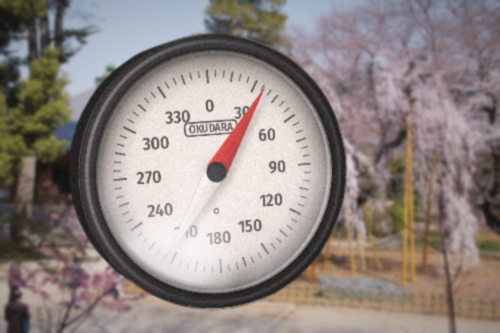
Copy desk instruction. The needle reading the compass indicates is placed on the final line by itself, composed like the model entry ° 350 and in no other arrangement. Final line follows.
° 35
